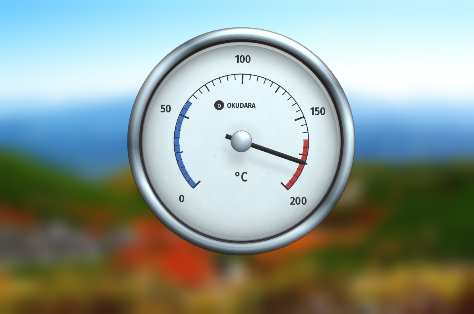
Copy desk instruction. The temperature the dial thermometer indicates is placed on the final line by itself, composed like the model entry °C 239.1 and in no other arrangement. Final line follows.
°C 180
